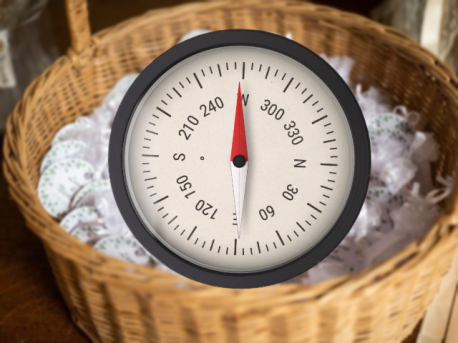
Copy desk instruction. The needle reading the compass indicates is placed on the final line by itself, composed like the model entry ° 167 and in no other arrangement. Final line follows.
° 267.5
